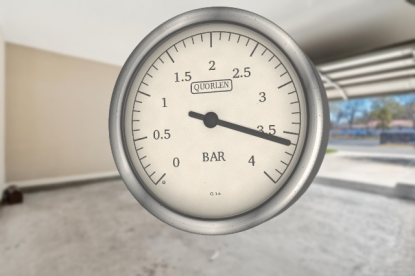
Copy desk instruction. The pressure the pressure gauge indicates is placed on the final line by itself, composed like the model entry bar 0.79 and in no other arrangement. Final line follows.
bar 3.6
